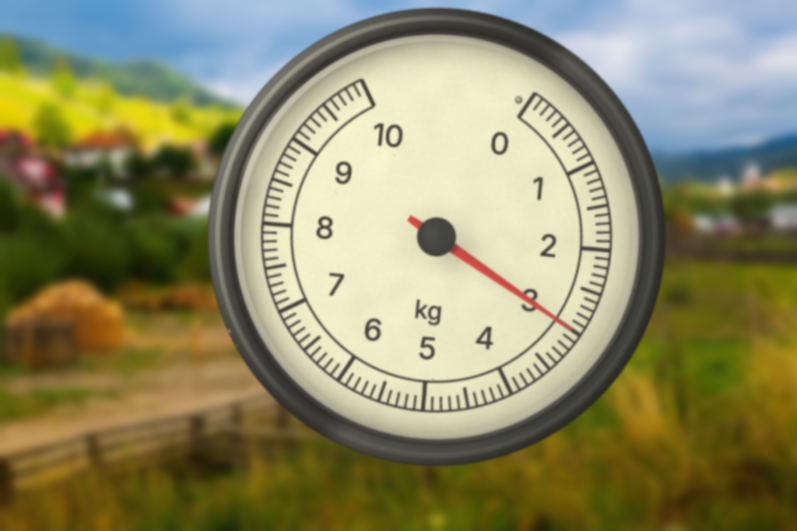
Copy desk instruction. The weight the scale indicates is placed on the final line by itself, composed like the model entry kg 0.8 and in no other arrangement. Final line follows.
kg 3
